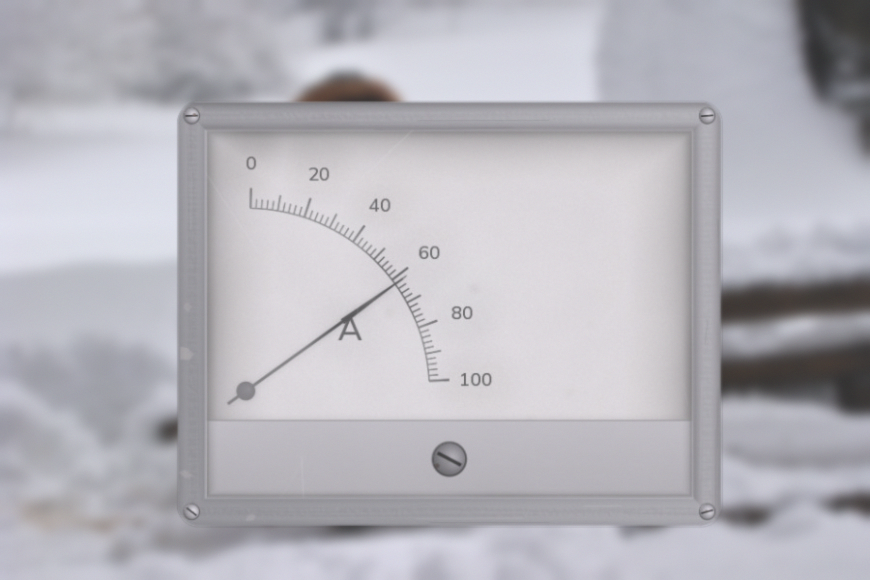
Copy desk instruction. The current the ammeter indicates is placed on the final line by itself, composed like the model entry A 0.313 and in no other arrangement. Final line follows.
A 62
